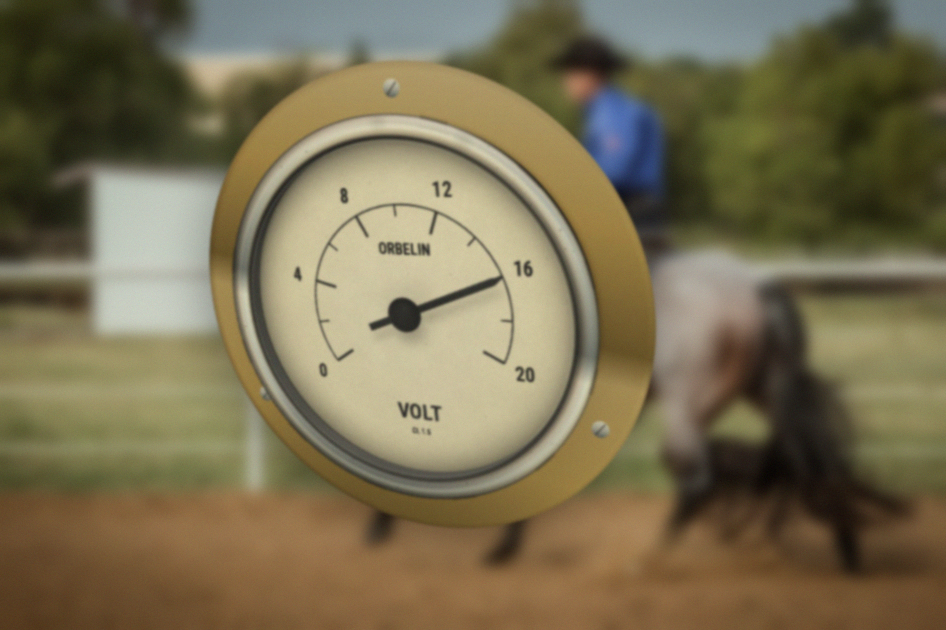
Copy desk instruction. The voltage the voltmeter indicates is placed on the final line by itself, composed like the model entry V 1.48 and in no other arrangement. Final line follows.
V 16
